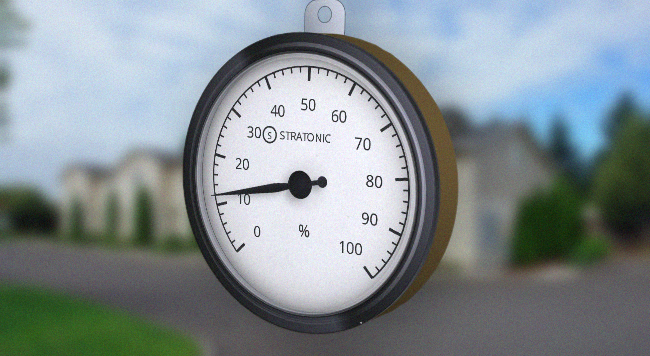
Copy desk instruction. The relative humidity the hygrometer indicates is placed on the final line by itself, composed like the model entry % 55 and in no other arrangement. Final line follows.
% 12
